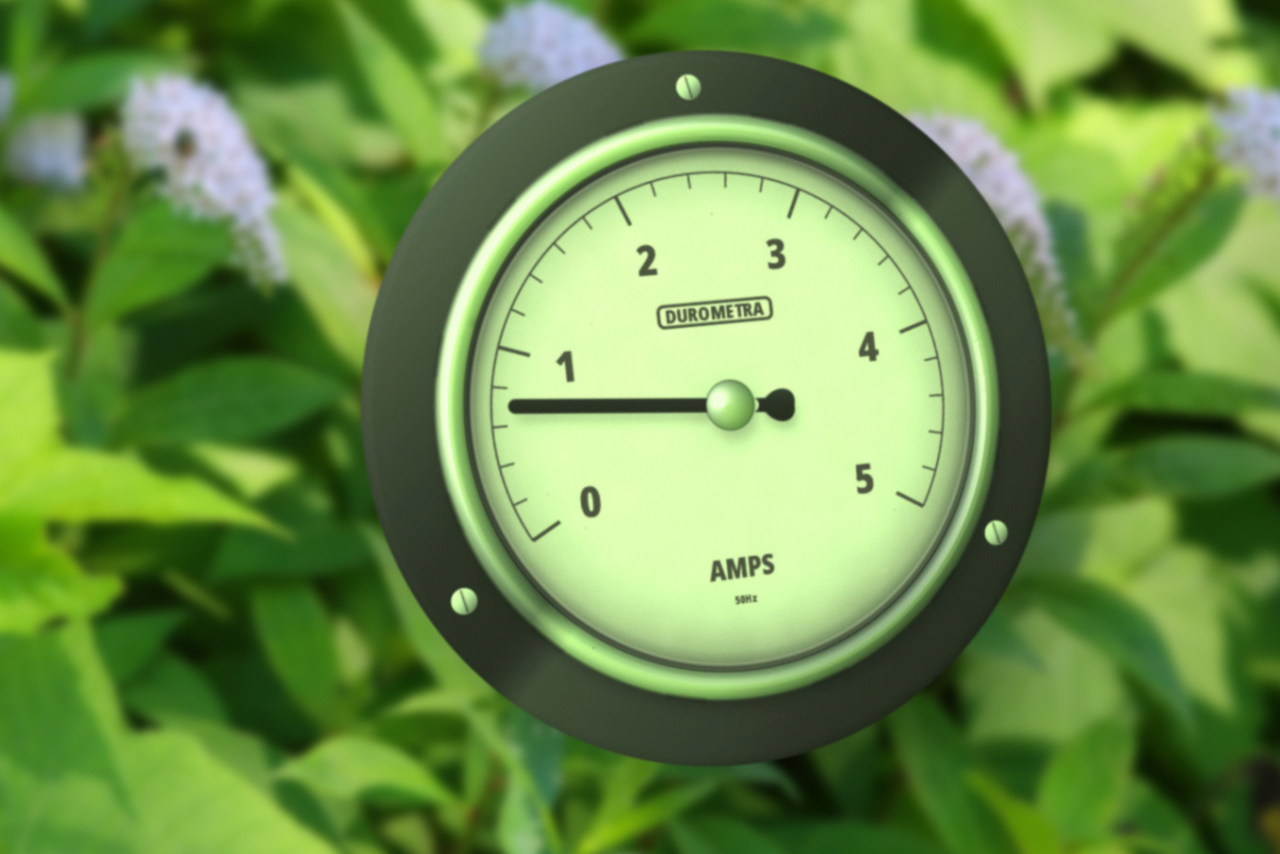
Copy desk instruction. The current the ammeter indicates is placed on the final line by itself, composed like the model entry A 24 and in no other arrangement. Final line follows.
A 0.7
